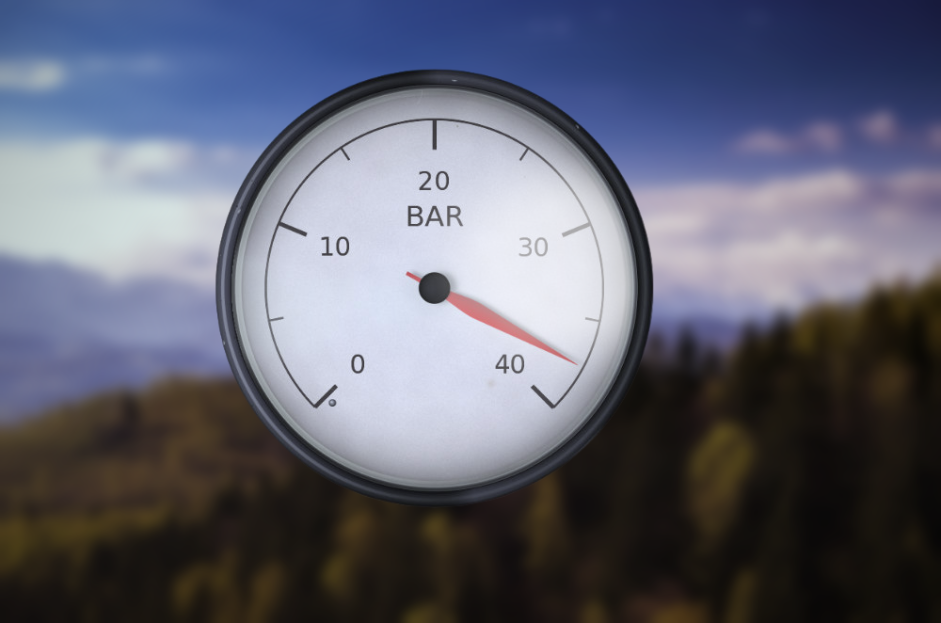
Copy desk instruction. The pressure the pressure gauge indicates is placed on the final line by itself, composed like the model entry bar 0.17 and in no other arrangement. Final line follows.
bar 37.5
